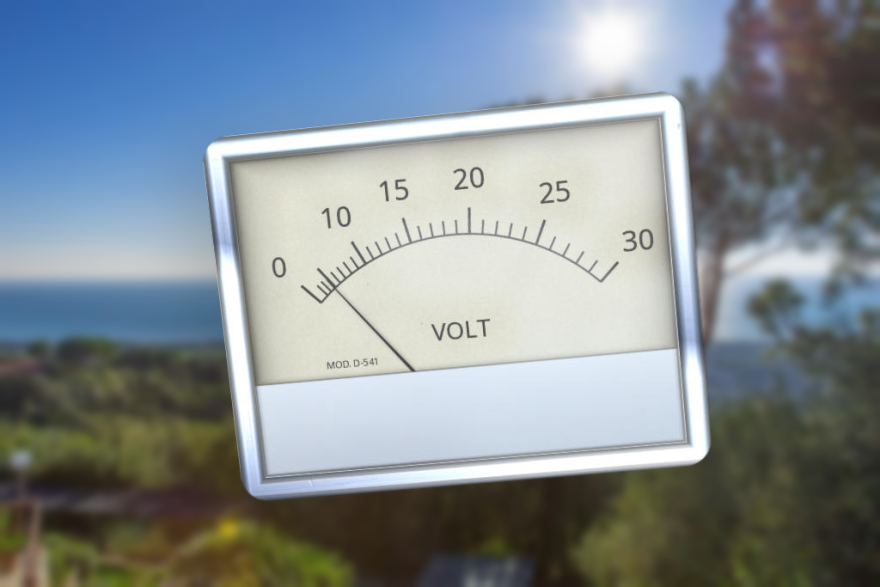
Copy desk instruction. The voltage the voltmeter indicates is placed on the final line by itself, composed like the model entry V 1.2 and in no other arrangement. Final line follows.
V 5
